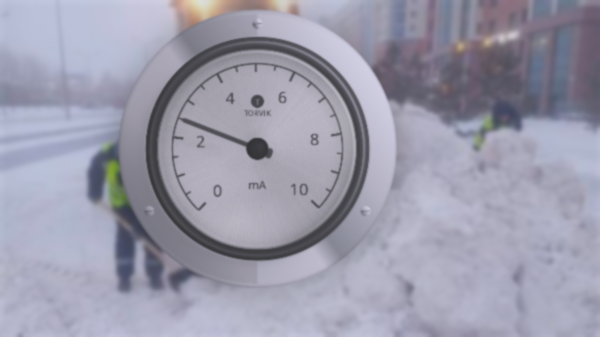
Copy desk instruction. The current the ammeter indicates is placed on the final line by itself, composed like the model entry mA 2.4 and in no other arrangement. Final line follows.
mA 2.5
